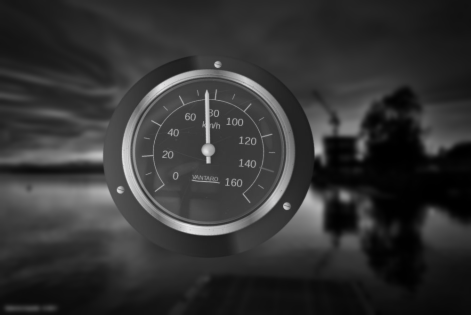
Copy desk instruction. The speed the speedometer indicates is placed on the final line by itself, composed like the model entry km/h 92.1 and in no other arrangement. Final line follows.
km/h 75
